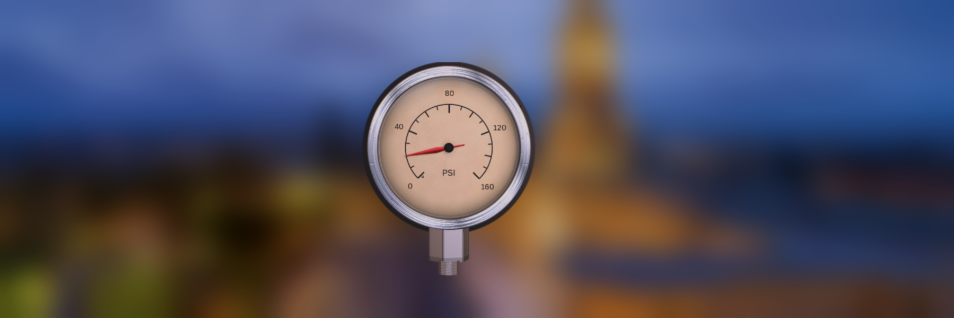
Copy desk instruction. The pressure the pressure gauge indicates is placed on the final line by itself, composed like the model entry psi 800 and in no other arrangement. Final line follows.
psi 20
